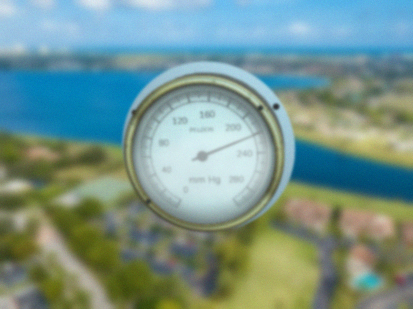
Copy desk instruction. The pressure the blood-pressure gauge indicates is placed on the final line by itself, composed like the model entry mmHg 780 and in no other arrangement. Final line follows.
mmHg 220
